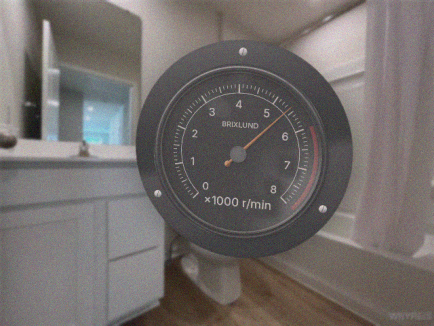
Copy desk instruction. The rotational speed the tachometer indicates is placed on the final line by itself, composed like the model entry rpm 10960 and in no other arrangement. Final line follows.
rpm 5400
